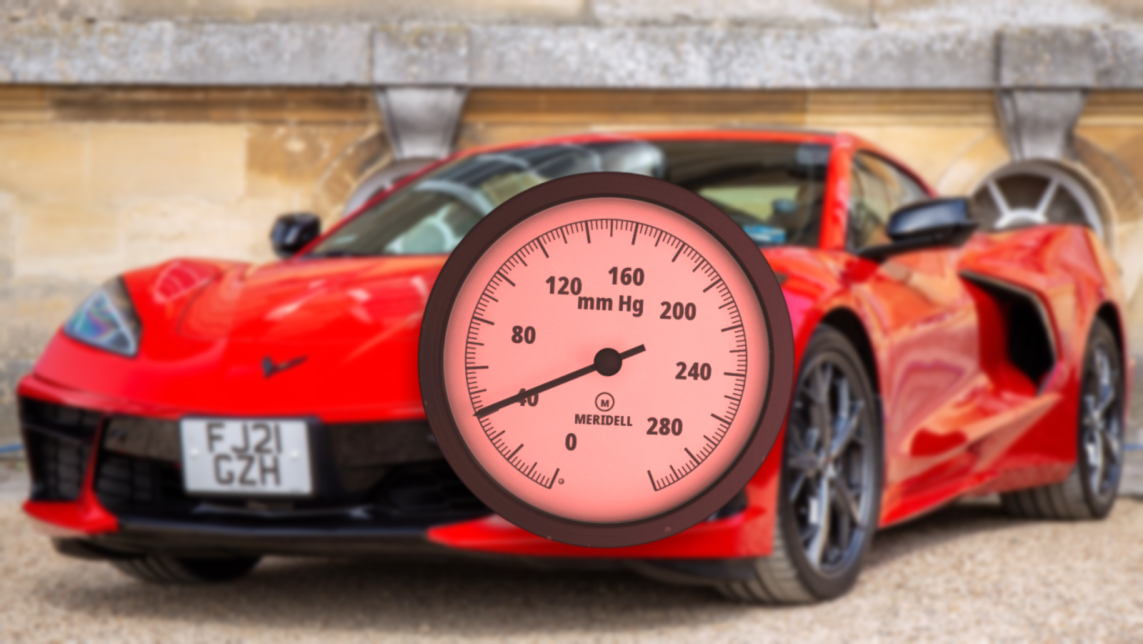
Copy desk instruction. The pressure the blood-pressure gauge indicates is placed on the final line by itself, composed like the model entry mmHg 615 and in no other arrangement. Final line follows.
mmHg 42
